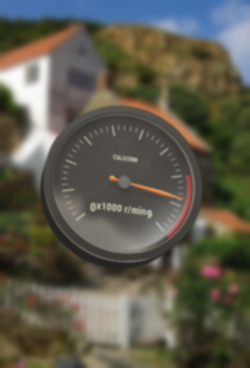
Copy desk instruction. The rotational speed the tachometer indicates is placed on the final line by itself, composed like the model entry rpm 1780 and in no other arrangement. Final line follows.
rpm 7800
